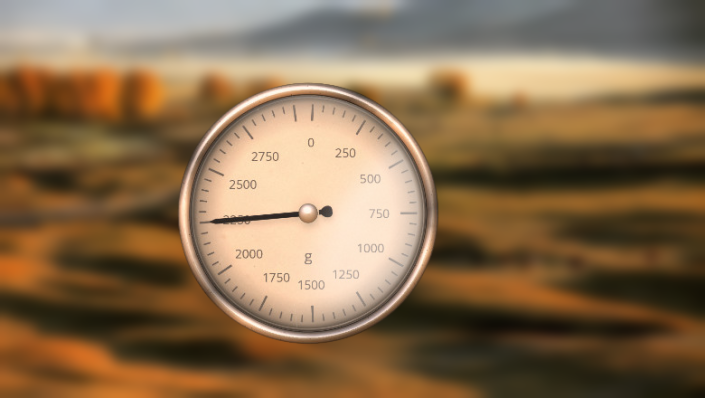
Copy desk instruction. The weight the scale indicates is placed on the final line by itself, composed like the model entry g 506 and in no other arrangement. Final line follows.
g 2250
